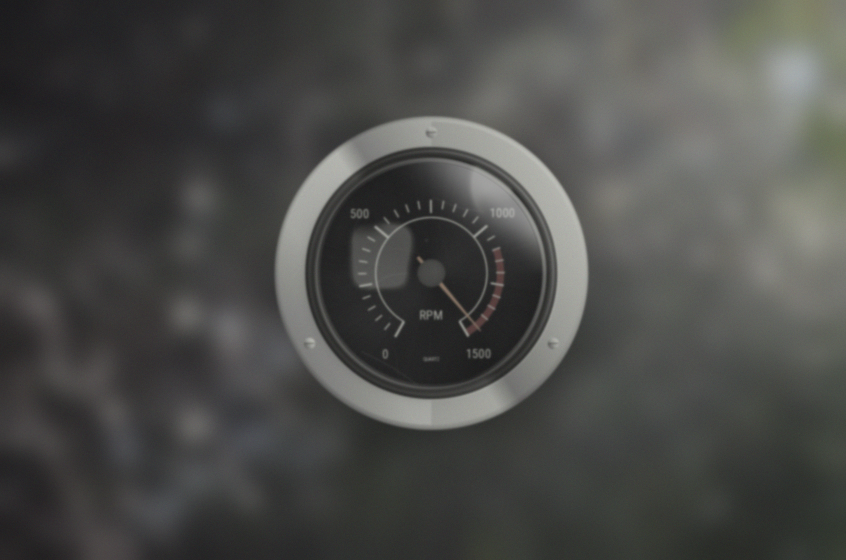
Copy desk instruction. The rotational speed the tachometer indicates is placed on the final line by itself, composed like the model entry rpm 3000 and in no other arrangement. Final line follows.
rpm 1450
